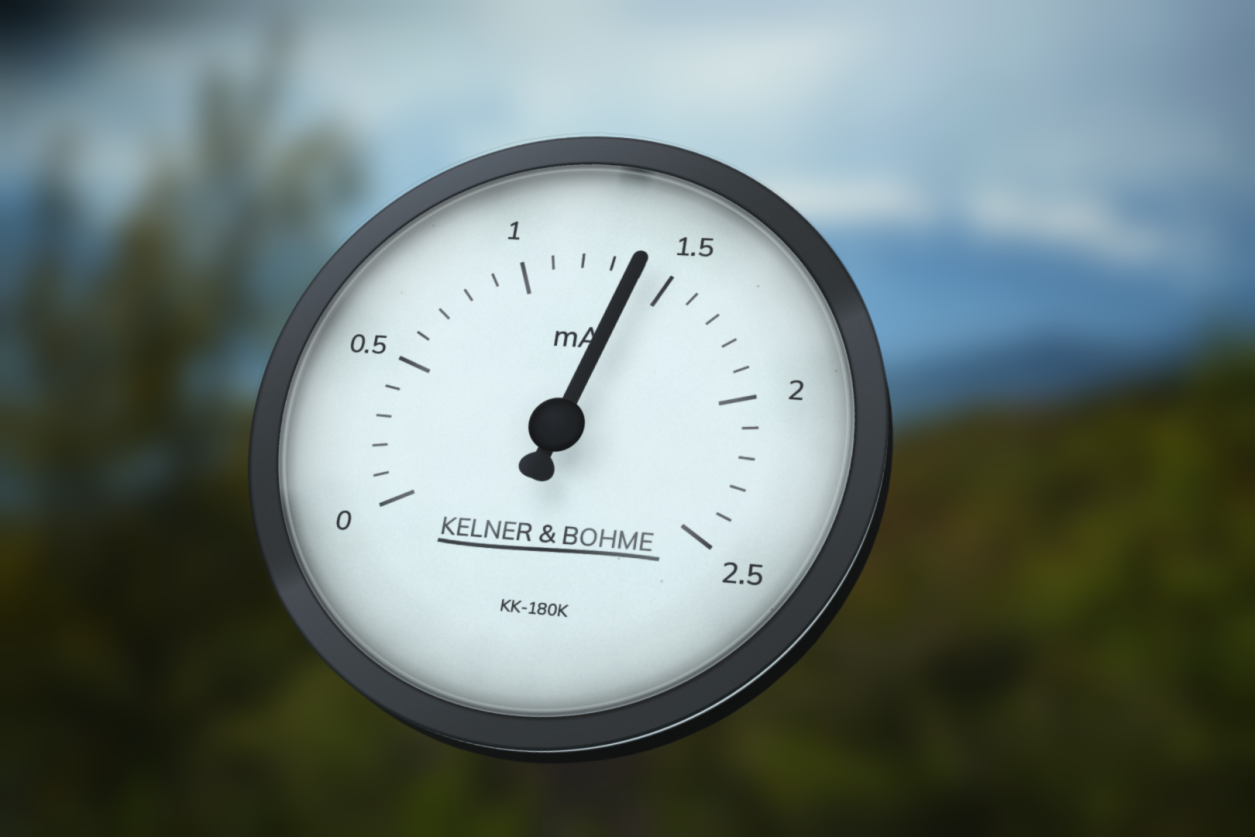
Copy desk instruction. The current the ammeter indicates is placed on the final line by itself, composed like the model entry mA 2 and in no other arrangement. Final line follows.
mA 1.4
